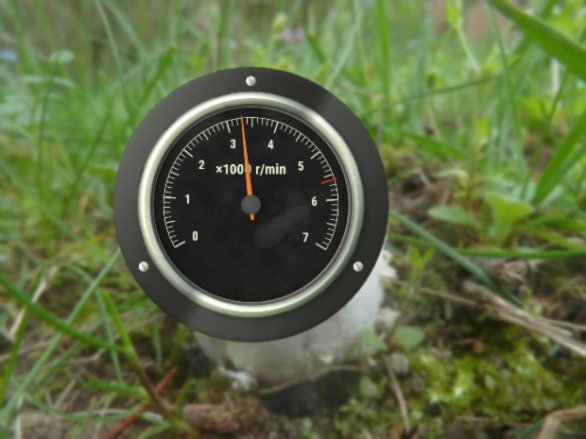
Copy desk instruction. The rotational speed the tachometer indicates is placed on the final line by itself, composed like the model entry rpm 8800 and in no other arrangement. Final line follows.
rpm 3300
